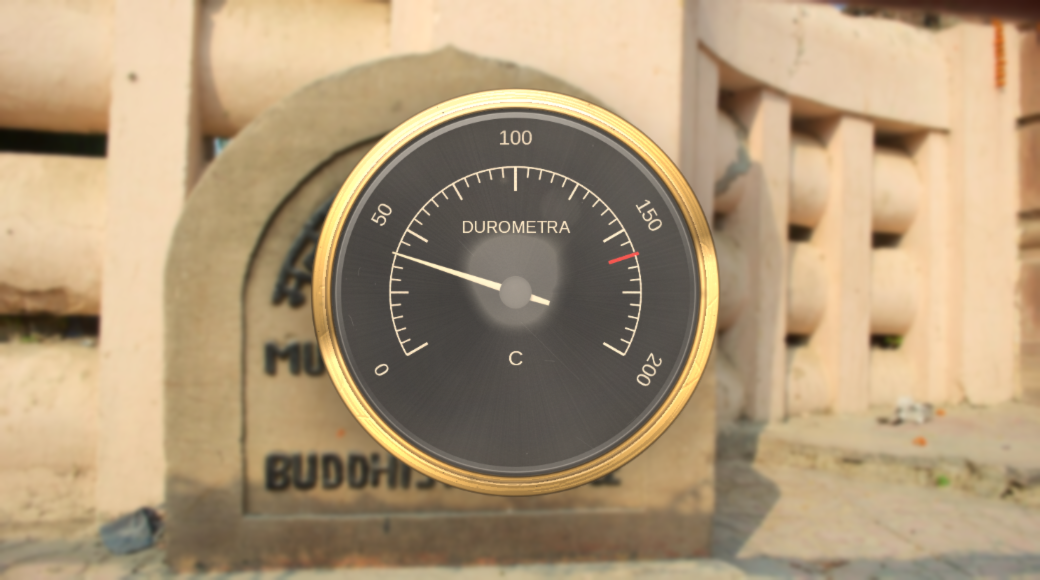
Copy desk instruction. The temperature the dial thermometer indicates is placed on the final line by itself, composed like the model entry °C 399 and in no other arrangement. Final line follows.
°C 40
